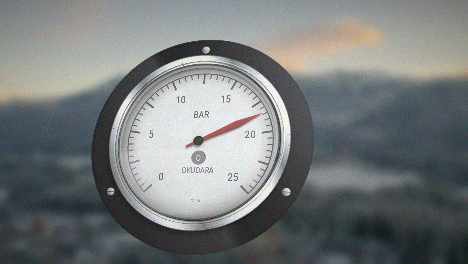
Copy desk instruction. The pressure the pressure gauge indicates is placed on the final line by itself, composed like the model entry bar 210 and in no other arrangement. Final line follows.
bar 18.5
